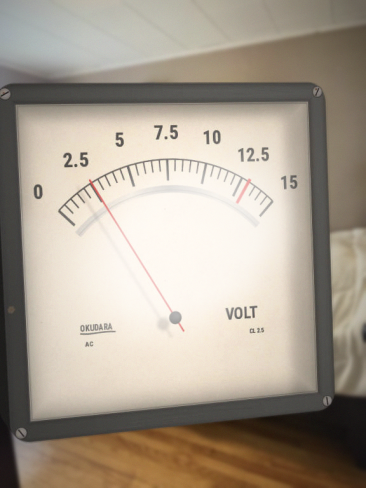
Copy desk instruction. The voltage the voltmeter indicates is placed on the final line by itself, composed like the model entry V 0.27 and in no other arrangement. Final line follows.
V 2.5
